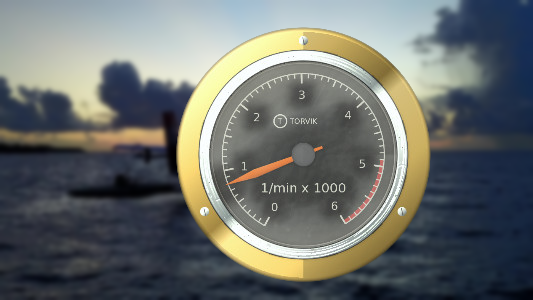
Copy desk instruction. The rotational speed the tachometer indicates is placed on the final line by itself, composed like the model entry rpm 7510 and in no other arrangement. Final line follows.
rpm 800
